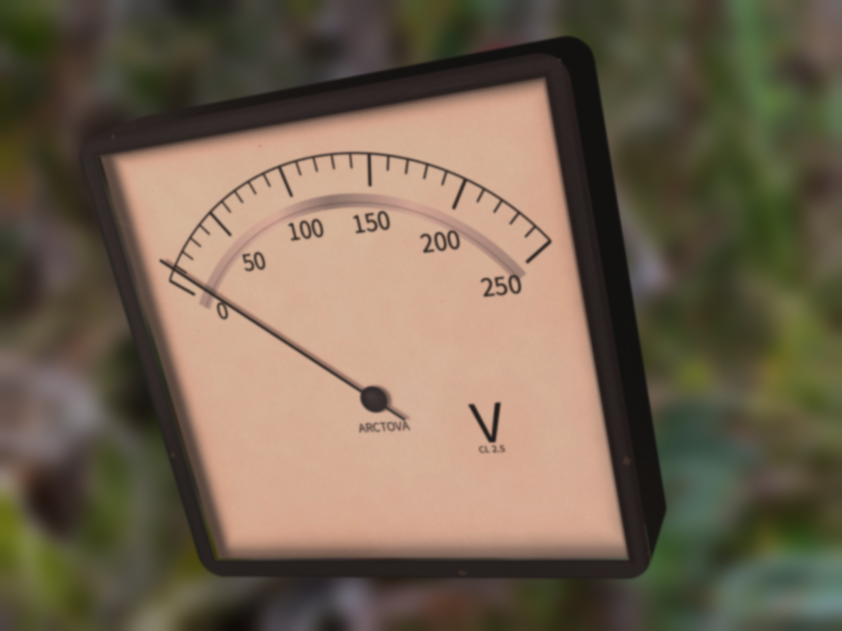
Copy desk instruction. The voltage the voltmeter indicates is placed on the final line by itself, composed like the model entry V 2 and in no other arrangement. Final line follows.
V 10
